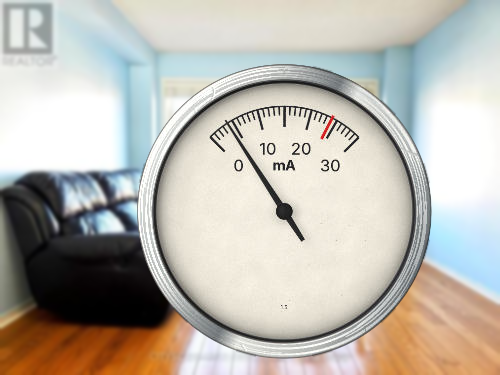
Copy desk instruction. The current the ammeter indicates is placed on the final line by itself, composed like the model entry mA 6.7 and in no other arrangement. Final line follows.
mA 4
